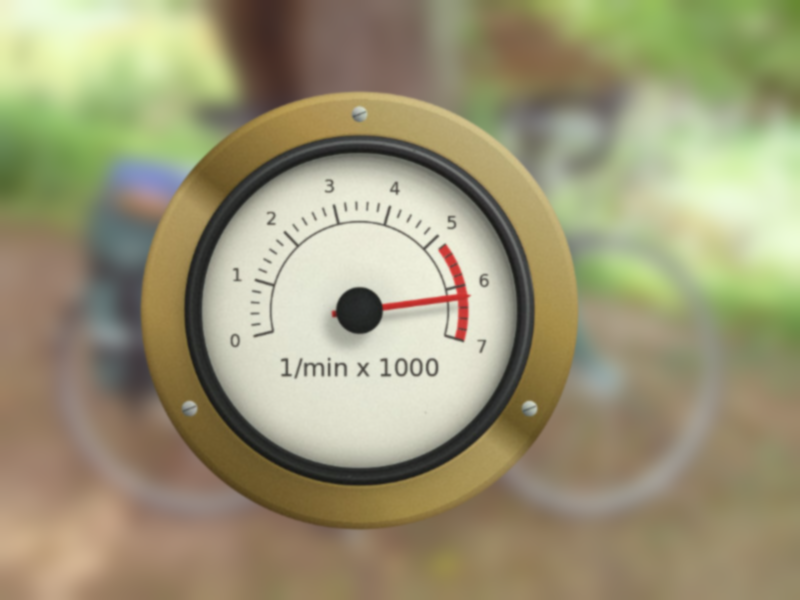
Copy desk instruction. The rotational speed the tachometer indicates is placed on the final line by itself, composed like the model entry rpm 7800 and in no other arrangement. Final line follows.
rpm 6200
